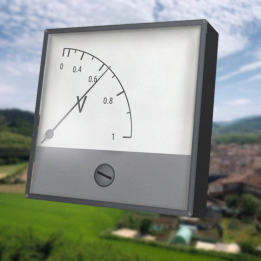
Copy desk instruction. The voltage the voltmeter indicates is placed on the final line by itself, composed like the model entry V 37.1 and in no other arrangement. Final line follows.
V 0.65
